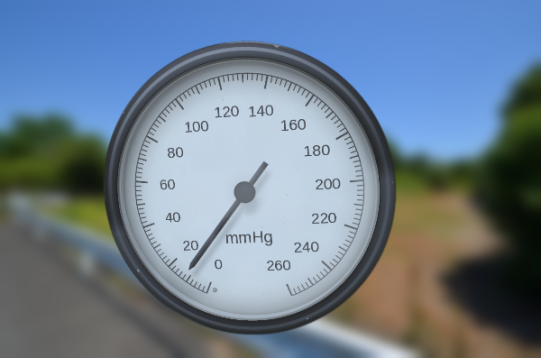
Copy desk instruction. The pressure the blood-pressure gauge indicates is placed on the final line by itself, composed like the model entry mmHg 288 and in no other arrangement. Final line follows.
mmHg 12
